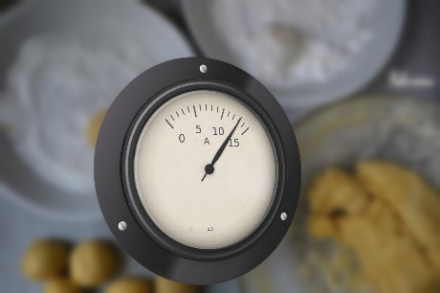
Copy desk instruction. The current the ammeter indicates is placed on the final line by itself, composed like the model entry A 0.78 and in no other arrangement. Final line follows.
A 13
